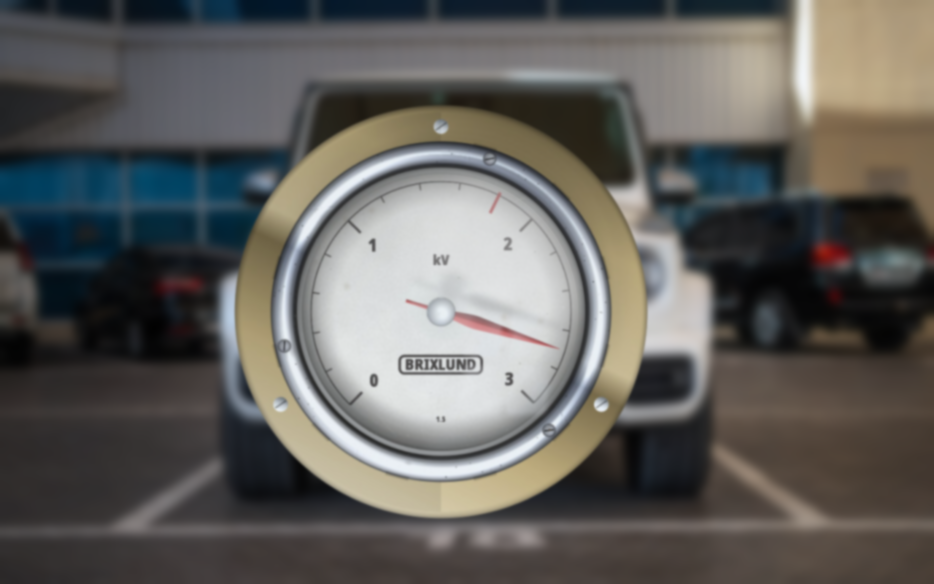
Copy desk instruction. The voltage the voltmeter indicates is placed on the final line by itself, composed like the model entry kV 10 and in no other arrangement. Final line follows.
kV 2.7
